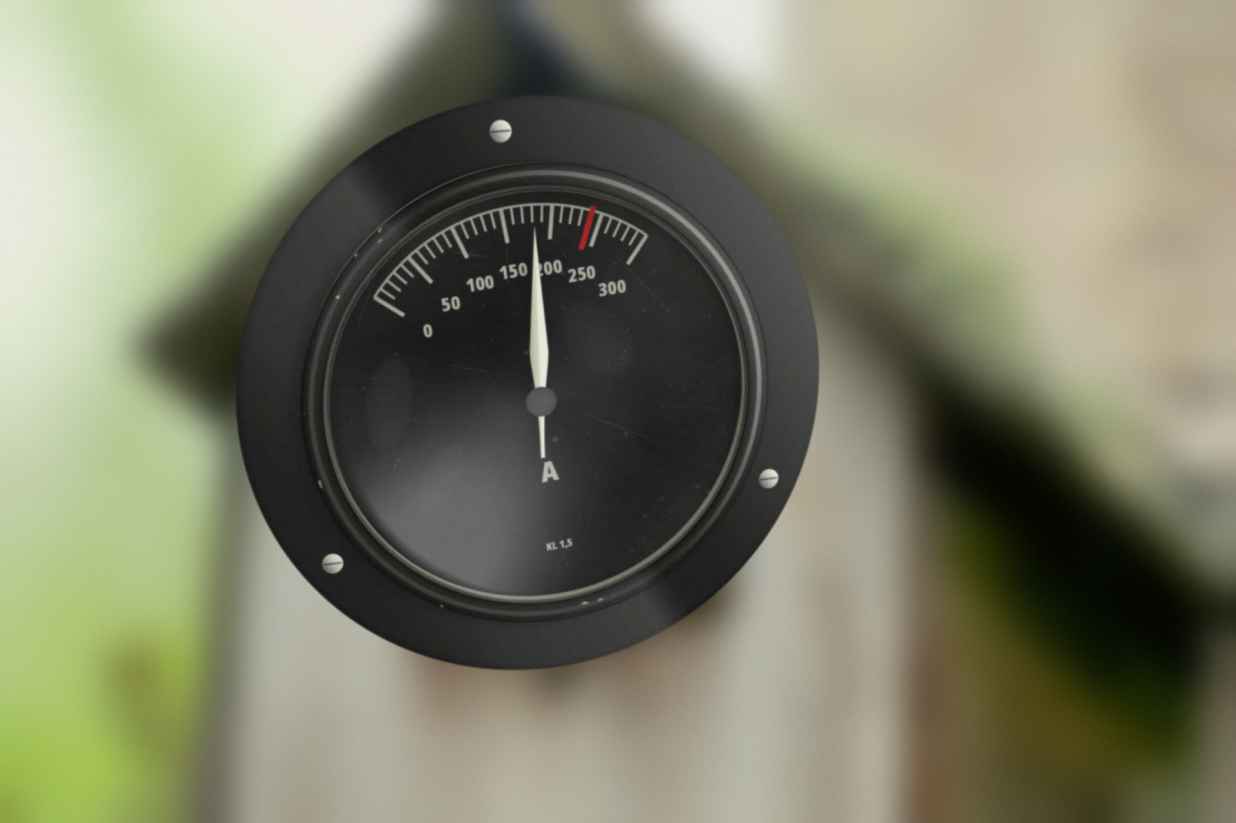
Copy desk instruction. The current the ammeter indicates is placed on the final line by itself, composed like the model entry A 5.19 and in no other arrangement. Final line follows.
A 180
